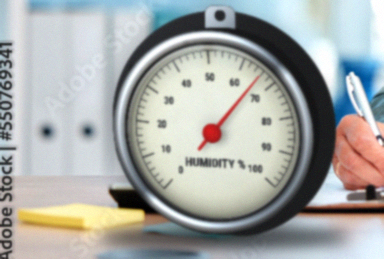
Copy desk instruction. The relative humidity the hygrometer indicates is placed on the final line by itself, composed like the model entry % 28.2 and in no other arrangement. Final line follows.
% 66
